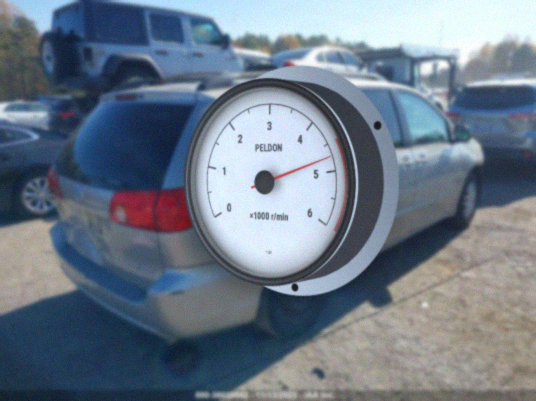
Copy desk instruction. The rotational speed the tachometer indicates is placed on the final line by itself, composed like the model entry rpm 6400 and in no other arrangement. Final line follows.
rpm 4750
